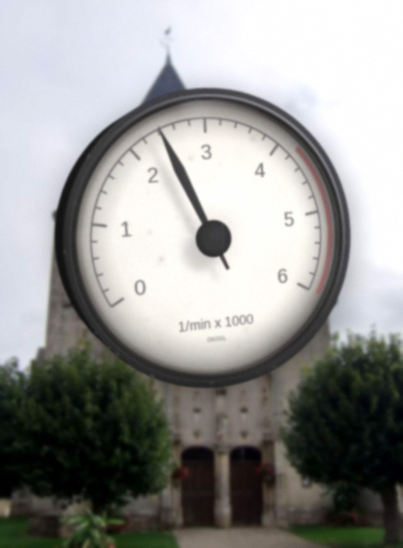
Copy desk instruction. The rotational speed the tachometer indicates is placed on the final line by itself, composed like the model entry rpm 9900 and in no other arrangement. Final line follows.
rpm 2400
